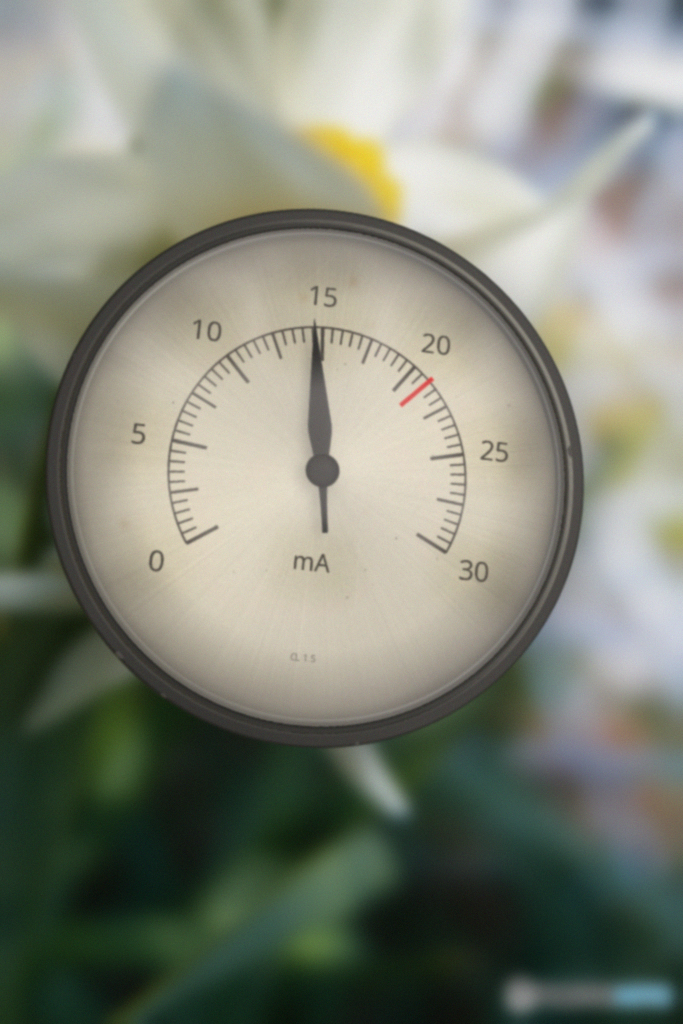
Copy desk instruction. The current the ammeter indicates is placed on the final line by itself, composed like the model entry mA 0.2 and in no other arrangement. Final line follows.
mA 14.5
